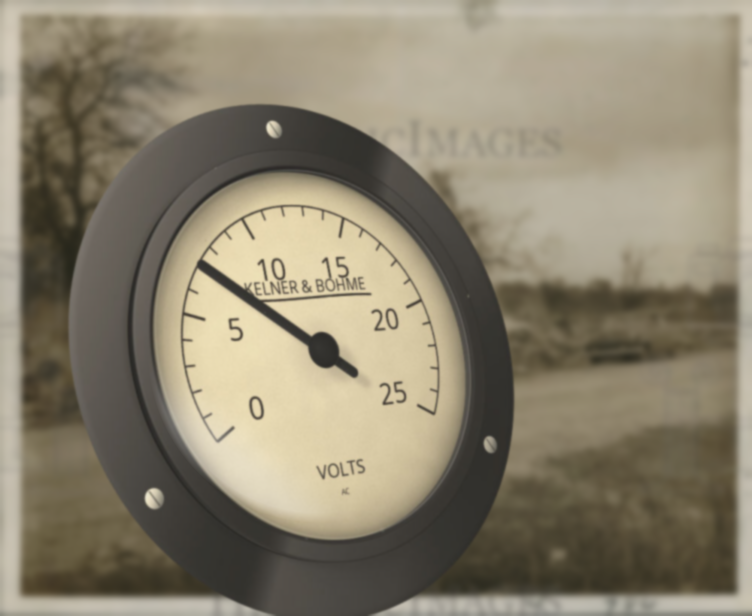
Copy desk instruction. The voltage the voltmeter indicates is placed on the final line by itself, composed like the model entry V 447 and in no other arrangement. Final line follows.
V 7
